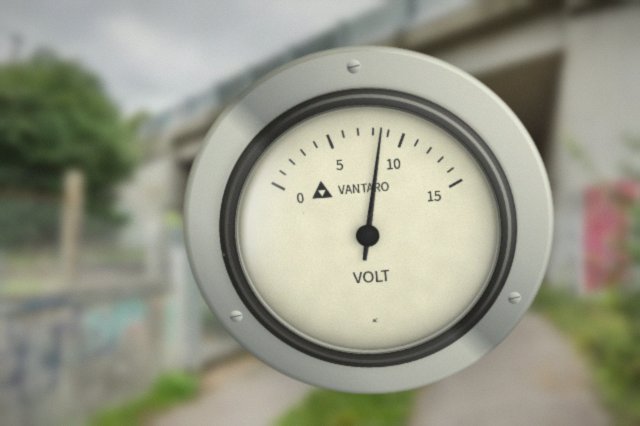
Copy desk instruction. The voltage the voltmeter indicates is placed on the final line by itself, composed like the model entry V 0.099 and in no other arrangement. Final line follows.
V 8.5
